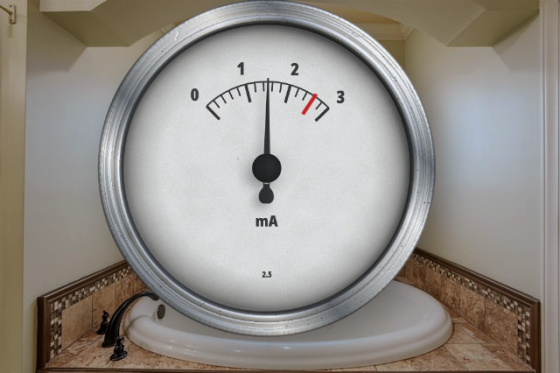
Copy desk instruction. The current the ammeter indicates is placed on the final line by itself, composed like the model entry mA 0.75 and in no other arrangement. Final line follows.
mA 1.5
